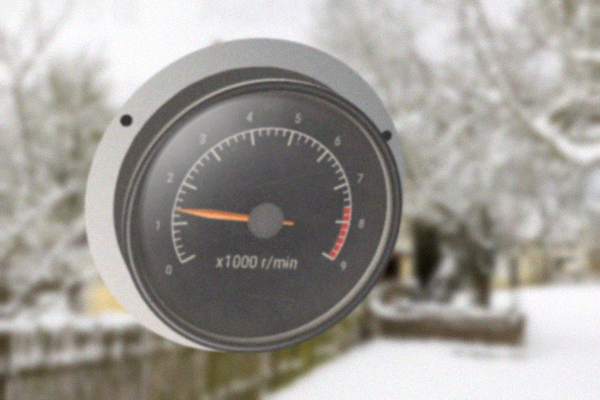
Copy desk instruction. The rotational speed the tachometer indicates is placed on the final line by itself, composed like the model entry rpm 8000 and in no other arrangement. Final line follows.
rpm 1400
